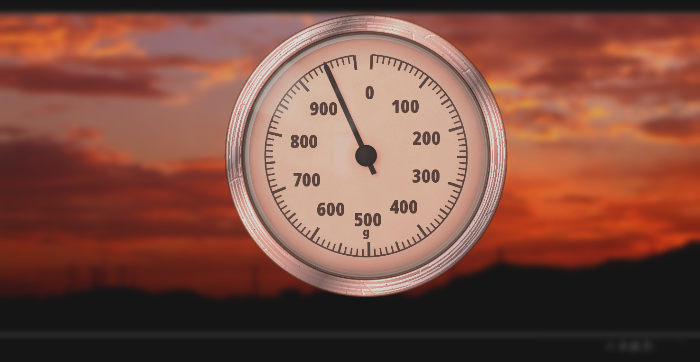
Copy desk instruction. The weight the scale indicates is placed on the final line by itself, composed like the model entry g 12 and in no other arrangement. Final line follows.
g 950
